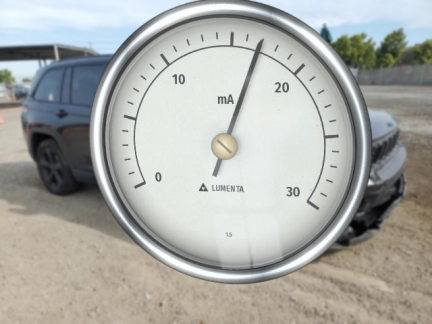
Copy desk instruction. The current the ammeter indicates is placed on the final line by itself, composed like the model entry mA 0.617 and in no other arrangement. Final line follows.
mA 17
